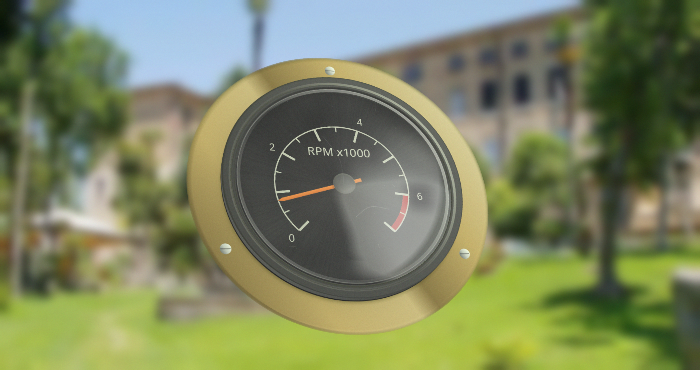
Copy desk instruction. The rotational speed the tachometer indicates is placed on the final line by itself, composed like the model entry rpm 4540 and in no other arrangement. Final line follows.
rpm 750
